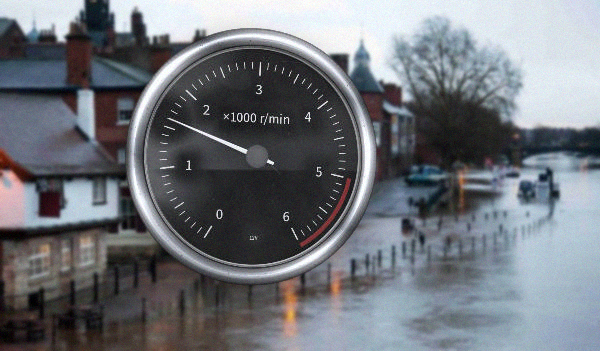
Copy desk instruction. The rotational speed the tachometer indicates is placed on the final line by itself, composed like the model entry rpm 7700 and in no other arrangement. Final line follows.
rpm 1600
